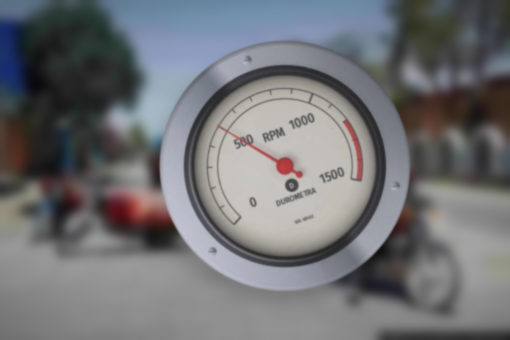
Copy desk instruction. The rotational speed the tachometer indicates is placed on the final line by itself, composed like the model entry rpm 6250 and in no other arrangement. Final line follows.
rpm 500
